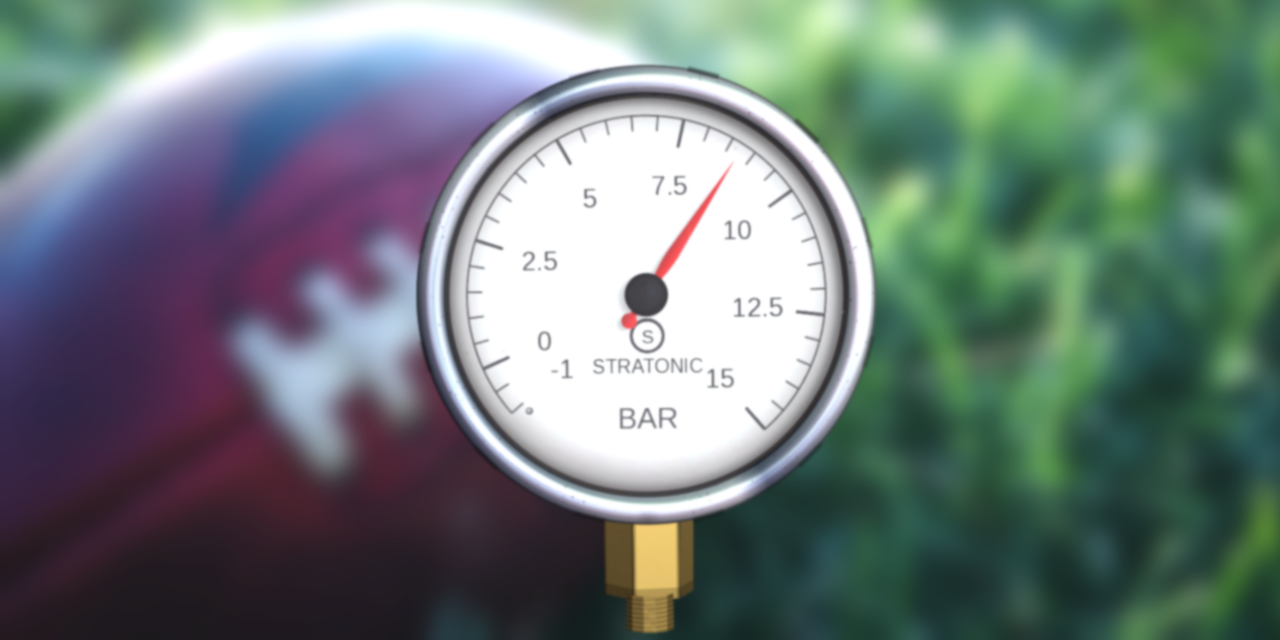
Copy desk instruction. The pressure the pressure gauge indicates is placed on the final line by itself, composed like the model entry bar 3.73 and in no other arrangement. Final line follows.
bar 8.75
